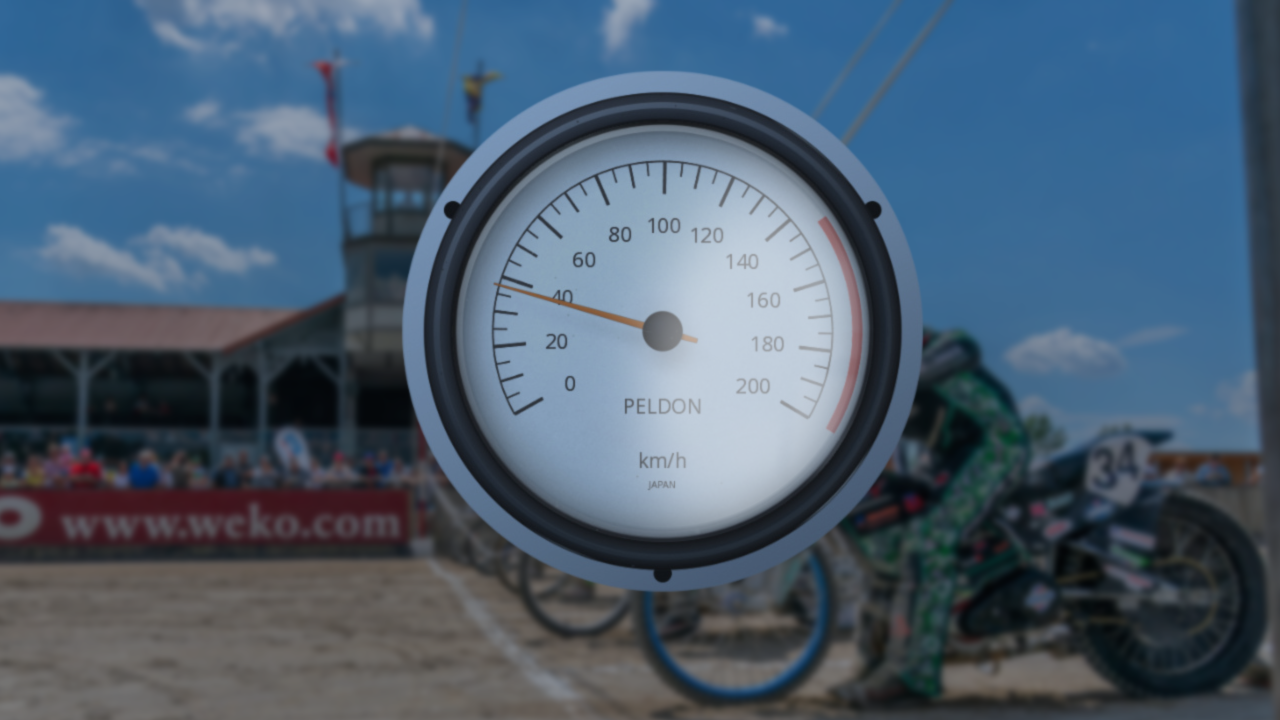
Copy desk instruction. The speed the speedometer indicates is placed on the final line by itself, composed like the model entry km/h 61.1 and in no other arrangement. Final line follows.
km/h 37.5
